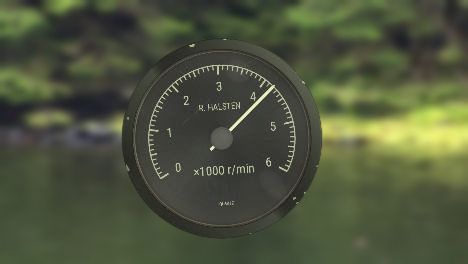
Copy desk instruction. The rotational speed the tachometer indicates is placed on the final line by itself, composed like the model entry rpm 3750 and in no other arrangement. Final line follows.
rpm 4200
